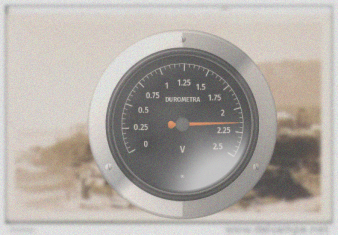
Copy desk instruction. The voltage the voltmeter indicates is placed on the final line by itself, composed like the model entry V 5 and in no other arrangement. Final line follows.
V 2.15
